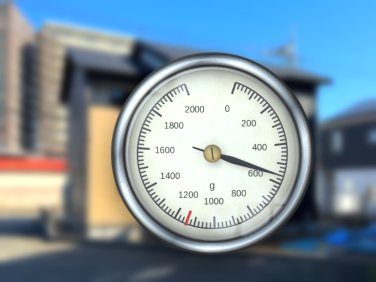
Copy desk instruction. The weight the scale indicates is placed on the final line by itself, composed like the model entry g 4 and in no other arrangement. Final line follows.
g 560
